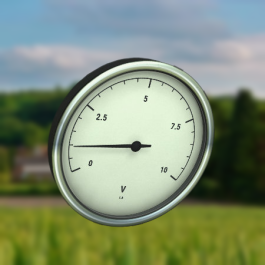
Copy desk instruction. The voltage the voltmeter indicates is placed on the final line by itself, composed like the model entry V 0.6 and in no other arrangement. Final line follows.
V 1
